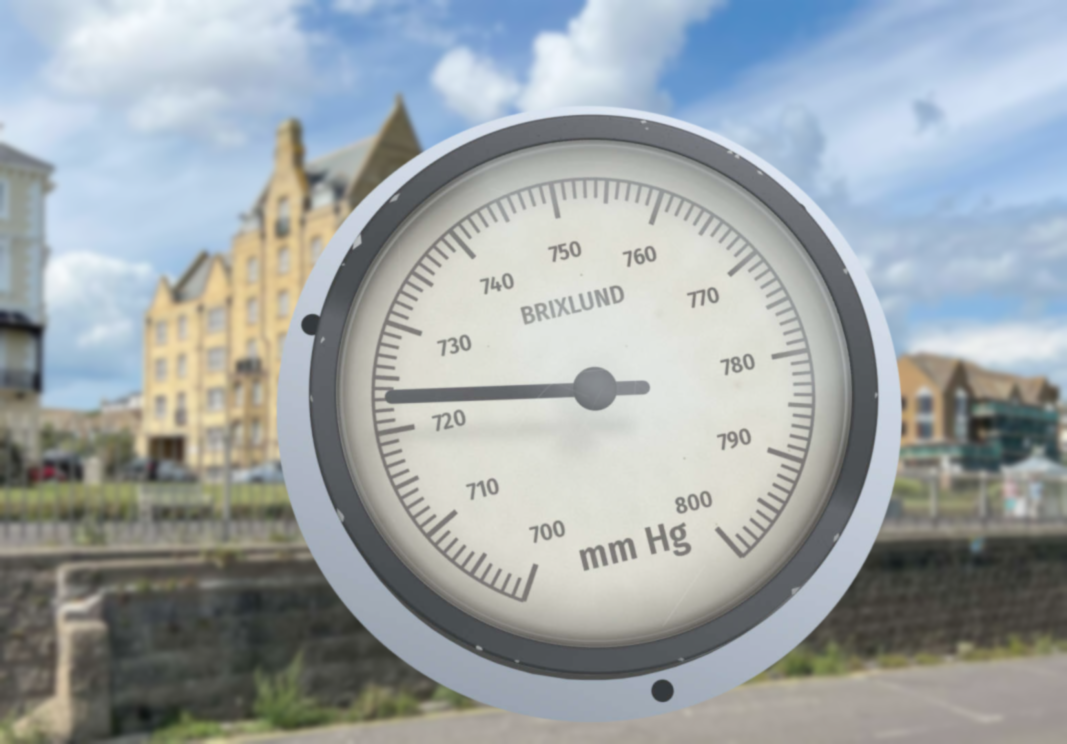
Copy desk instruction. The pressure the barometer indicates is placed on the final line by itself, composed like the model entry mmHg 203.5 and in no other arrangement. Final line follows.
mmHg 723
